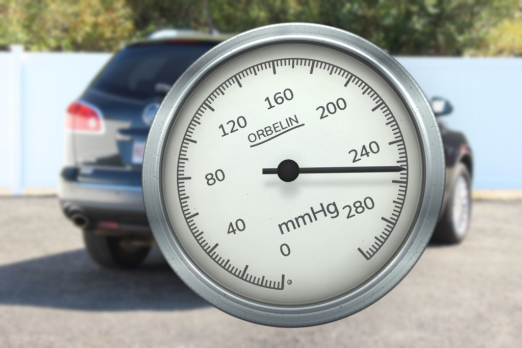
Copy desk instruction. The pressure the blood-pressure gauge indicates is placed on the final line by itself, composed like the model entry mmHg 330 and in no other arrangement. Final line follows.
mmHg 254
